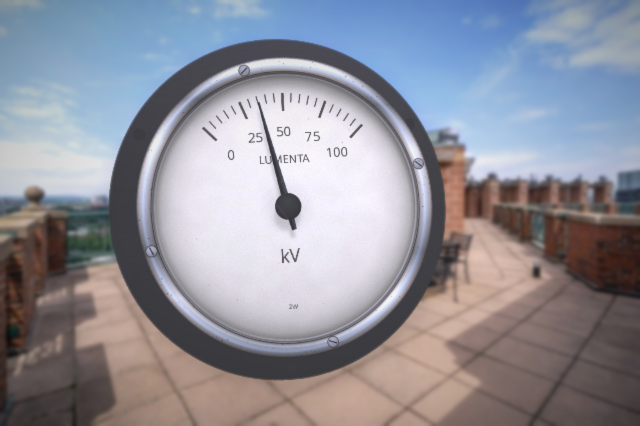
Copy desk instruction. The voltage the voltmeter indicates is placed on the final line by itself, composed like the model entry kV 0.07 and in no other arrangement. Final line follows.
kV 35
